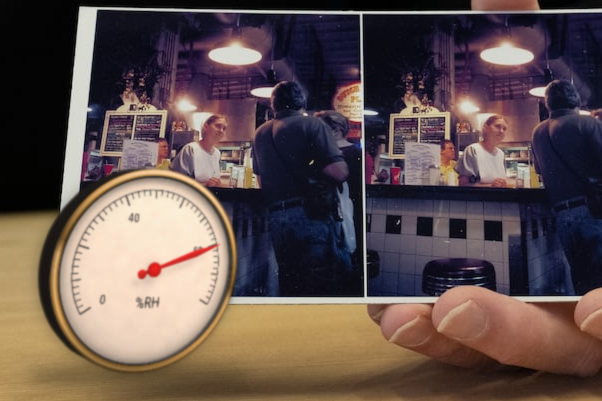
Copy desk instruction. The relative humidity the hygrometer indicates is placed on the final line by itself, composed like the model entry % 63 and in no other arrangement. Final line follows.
% 80
